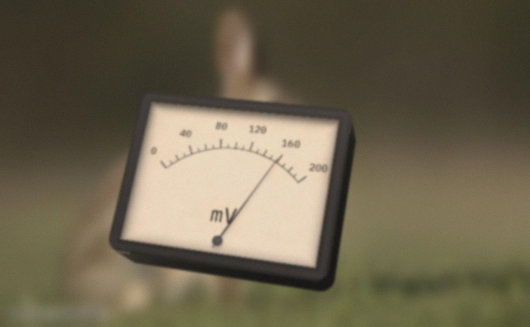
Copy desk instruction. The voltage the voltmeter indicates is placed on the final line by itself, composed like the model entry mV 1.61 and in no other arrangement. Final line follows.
mV 160
